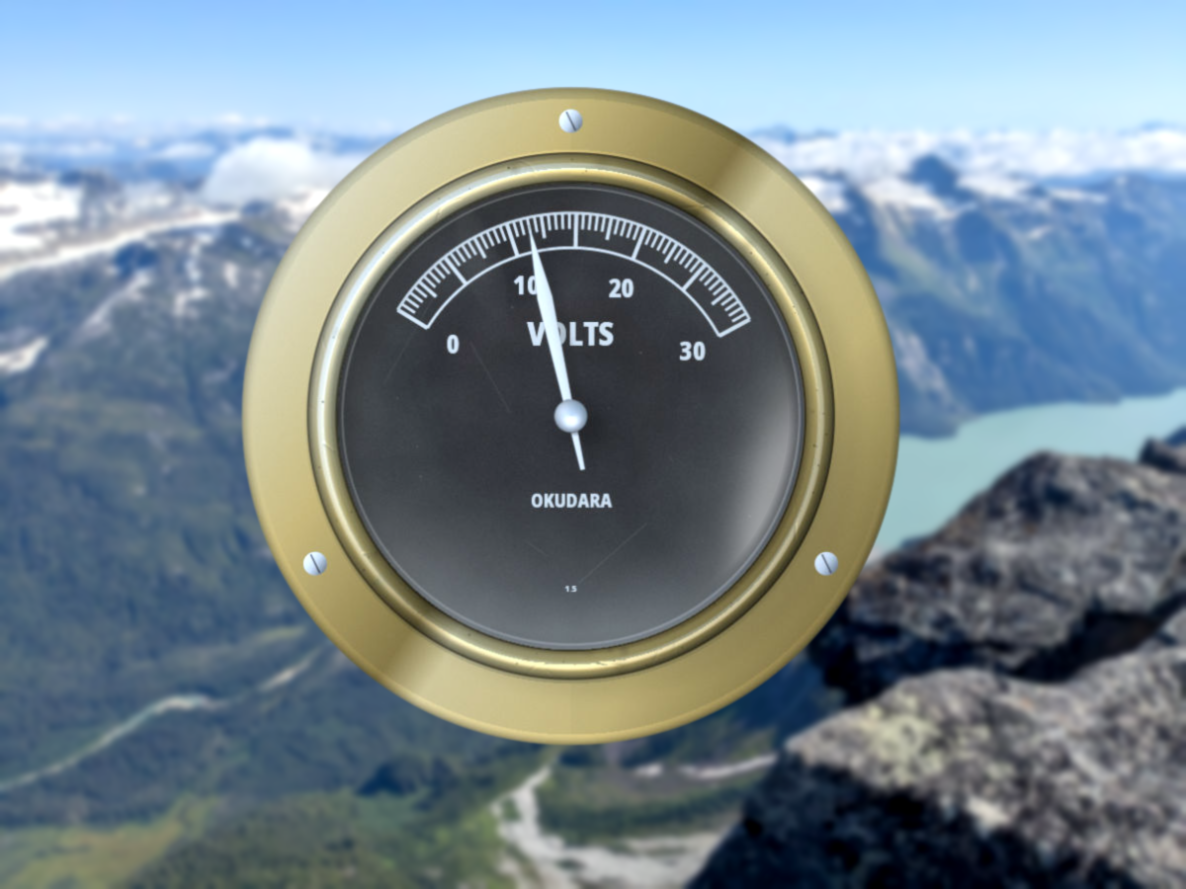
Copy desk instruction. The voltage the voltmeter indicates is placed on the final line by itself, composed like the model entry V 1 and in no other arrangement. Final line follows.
V 11.5
